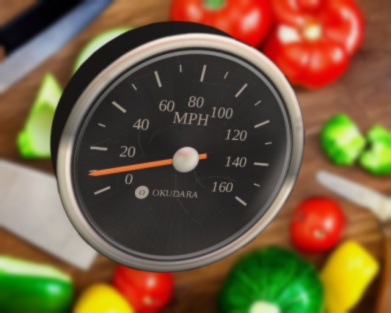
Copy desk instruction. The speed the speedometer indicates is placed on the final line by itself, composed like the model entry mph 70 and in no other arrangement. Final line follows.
mph 10
